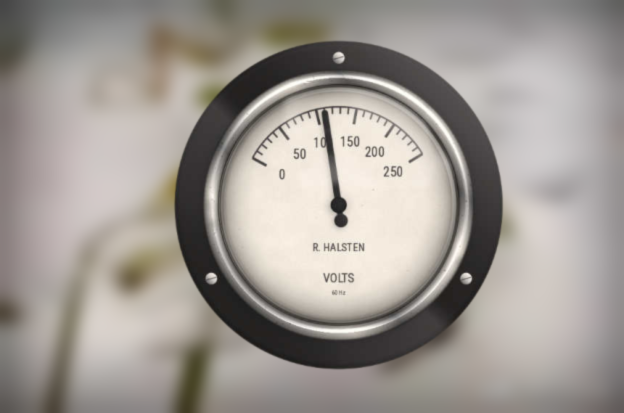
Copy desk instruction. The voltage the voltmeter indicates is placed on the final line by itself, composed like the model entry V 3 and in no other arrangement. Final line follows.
V 110
